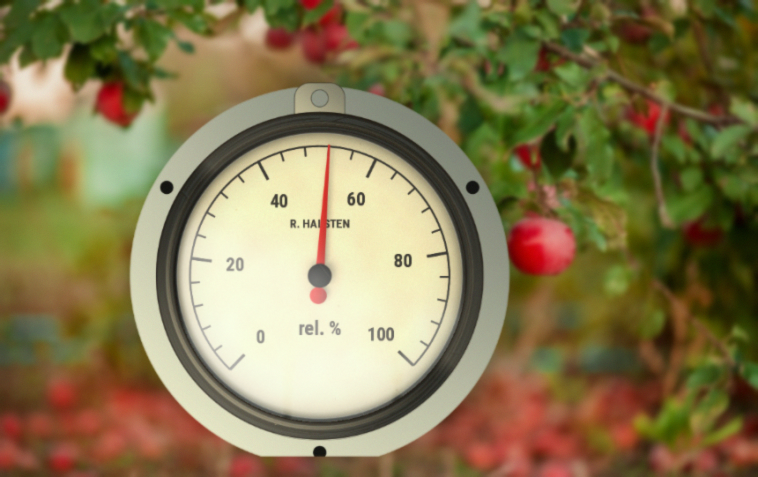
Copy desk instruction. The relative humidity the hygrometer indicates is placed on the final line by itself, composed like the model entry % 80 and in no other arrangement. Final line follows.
% 52
